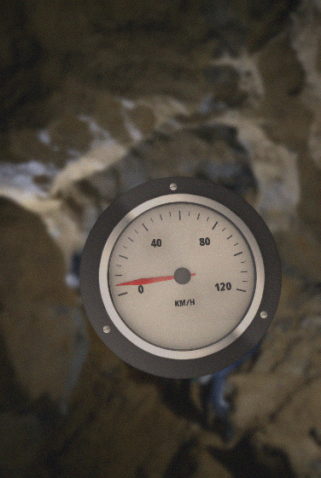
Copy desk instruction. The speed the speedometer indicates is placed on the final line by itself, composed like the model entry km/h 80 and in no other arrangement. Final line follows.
km/h 5
